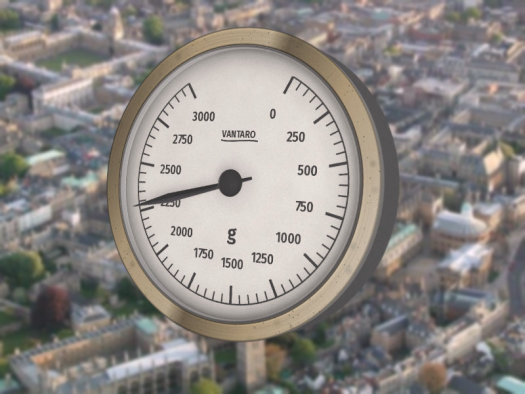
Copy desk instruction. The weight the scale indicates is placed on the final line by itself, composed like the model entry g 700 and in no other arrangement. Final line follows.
g 2275
